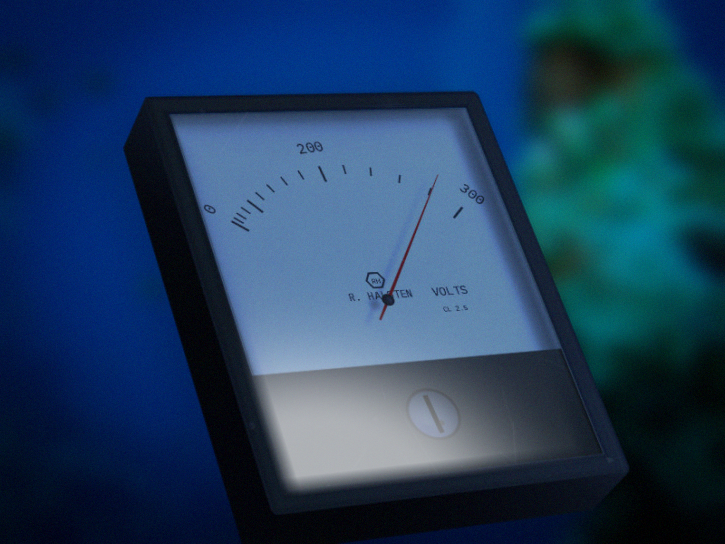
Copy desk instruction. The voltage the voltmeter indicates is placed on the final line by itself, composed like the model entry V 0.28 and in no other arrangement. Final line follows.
V 280
